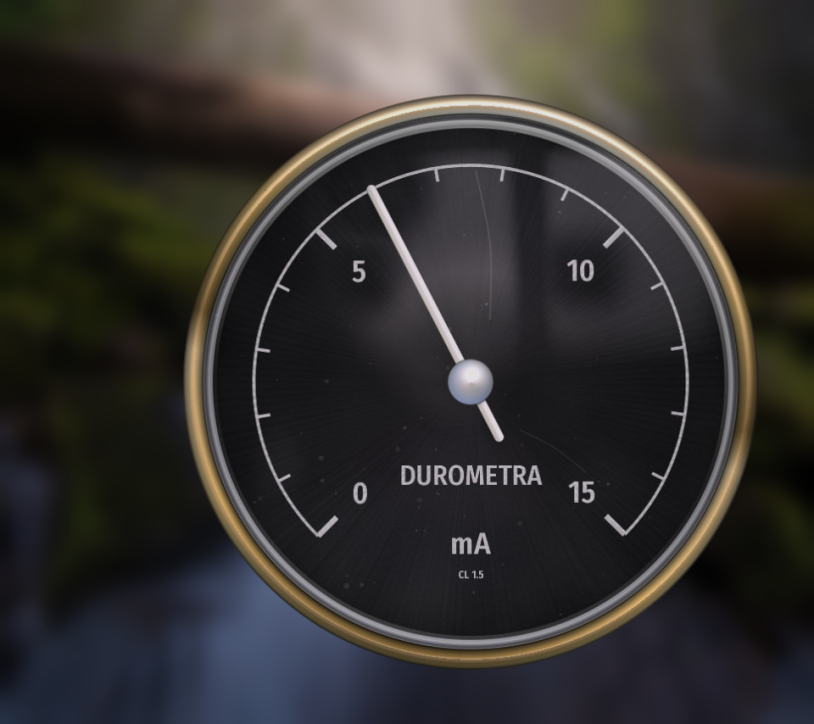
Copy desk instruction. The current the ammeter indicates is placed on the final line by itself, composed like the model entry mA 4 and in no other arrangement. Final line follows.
mA 6
